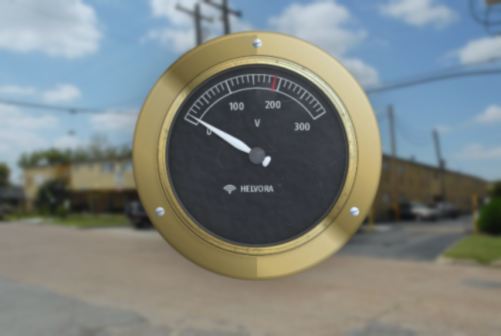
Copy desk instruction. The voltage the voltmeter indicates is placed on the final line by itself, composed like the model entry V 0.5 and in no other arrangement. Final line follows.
V 10
